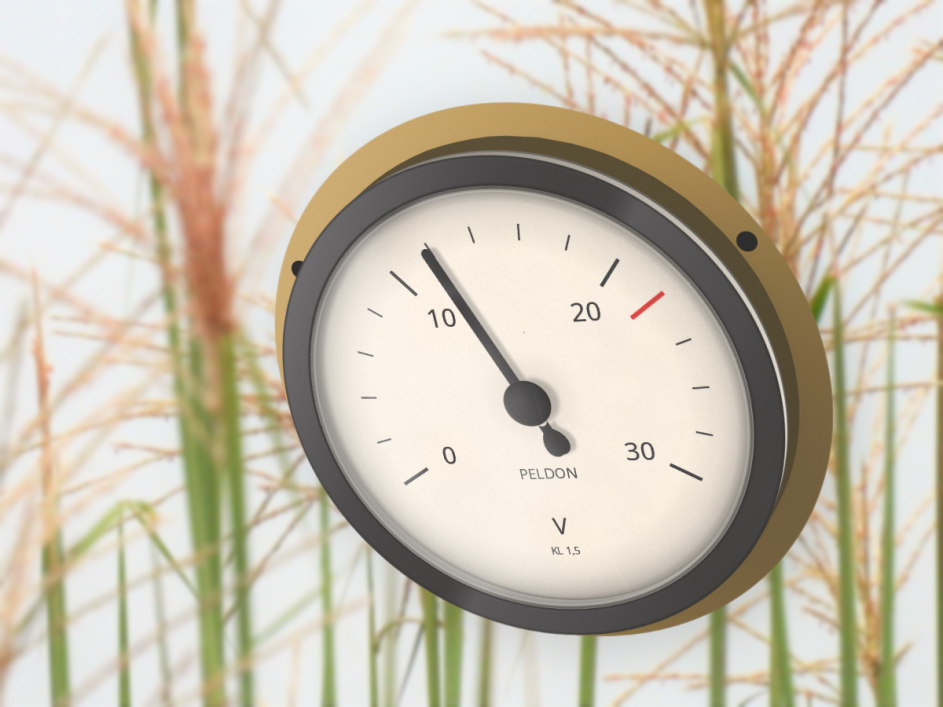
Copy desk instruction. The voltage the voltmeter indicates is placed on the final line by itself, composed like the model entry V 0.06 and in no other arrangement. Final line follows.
V 12
